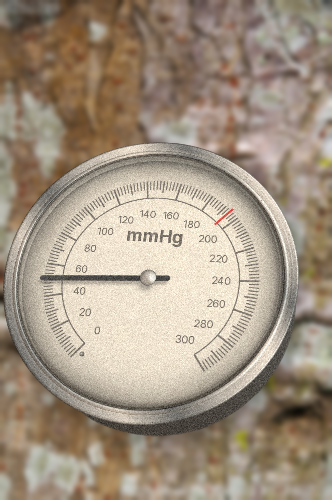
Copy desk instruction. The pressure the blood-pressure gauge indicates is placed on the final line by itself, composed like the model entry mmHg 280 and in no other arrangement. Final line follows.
mmHg 50
